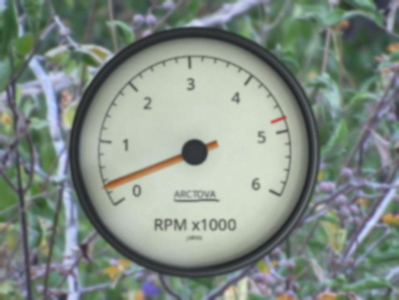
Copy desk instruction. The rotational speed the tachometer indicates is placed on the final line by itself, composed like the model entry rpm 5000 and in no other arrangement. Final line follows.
rpm 300
